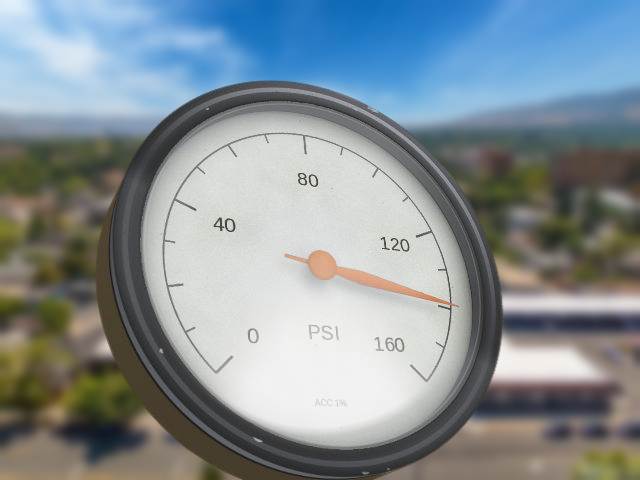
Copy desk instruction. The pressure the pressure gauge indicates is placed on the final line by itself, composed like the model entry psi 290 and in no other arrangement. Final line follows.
psi 140
